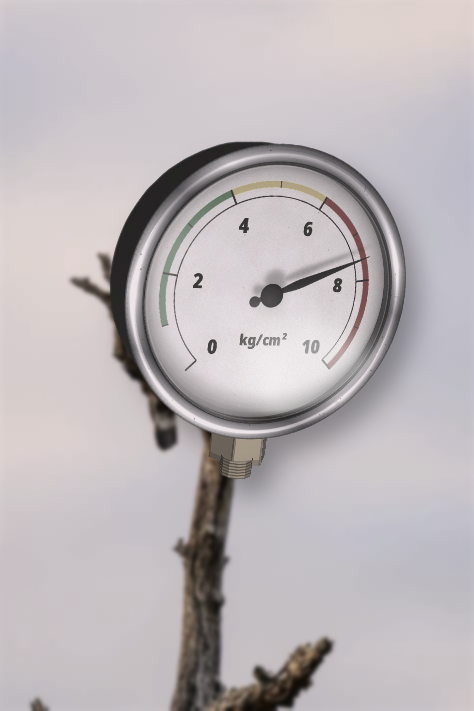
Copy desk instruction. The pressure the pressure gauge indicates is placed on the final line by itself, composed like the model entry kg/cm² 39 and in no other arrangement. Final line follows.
kg/cm² 7.5
